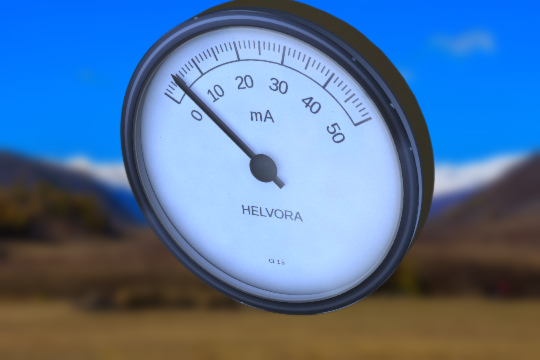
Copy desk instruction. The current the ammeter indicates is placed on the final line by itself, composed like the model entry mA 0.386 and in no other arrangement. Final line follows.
mA 5
